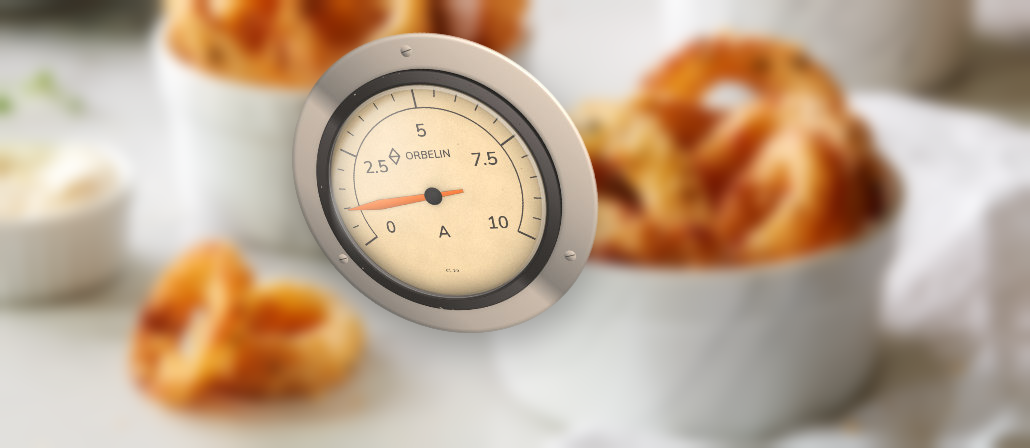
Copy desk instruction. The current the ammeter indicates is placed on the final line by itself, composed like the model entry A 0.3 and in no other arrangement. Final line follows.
A 1
